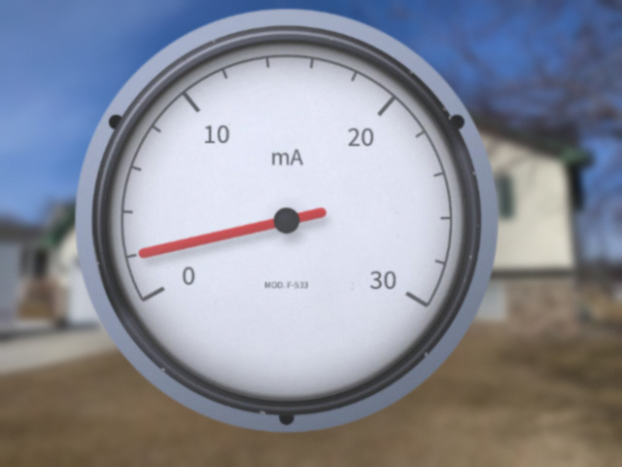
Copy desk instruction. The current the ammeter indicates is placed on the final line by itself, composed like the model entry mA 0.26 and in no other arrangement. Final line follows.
mA 2
